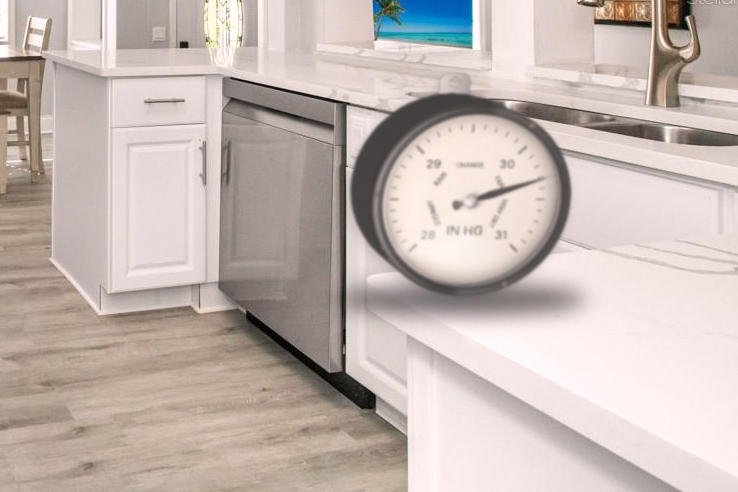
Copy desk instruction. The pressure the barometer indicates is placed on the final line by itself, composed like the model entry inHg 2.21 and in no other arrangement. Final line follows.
inHg 30.3
